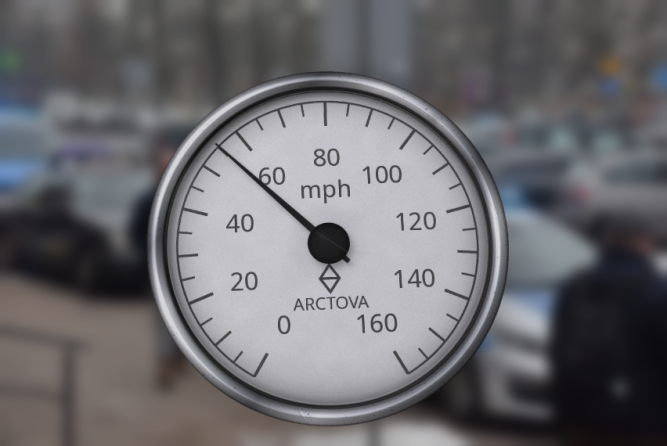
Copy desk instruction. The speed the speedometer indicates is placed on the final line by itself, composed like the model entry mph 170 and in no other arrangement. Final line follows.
mph 55
